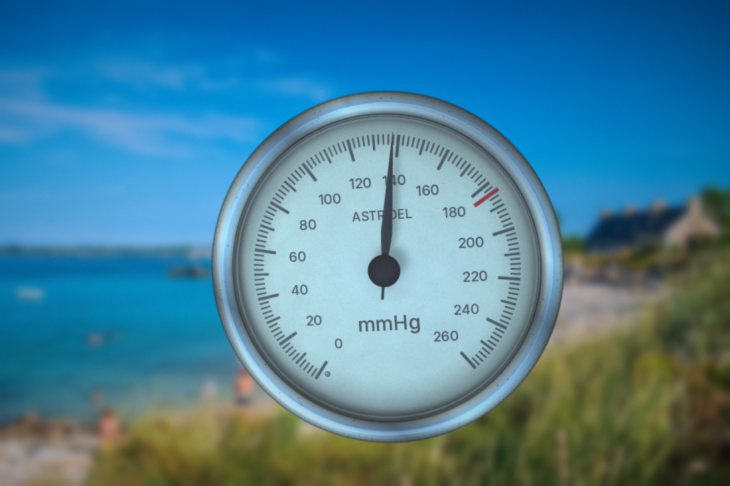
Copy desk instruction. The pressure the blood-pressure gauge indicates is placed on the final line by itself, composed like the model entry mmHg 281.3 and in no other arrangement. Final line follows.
mmHg 138
